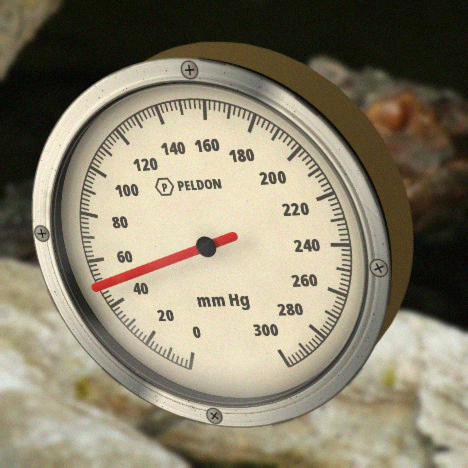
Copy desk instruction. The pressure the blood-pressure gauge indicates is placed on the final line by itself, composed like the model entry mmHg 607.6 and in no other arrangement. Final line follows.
mmHg 50
